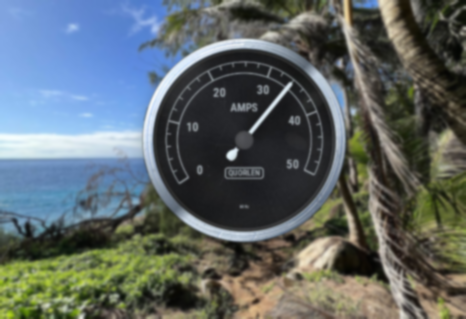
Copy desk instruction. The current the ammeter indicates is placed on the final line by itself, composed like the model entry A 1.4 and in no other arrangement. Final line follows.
A 34
